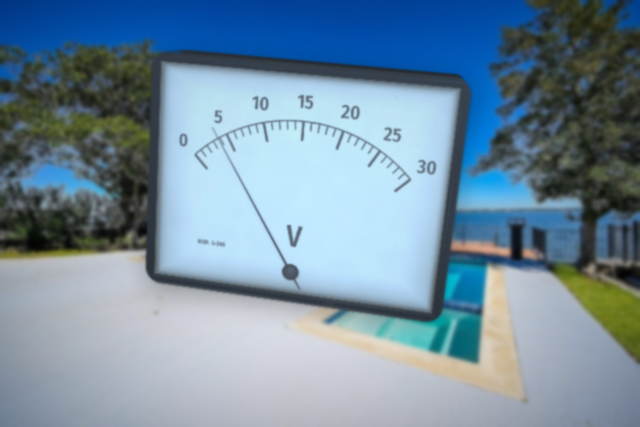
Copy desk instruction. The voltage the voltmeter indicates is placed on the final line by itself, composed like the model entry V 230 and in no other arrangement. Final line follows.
V 4
